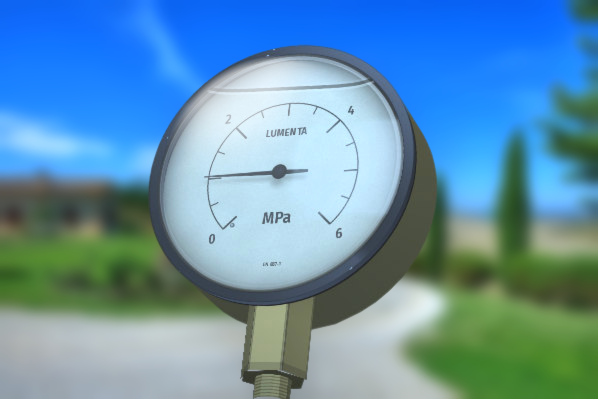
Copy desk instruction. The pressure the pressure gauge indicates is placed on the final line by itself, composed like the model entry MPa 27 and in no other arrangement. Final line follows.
MPa 1
